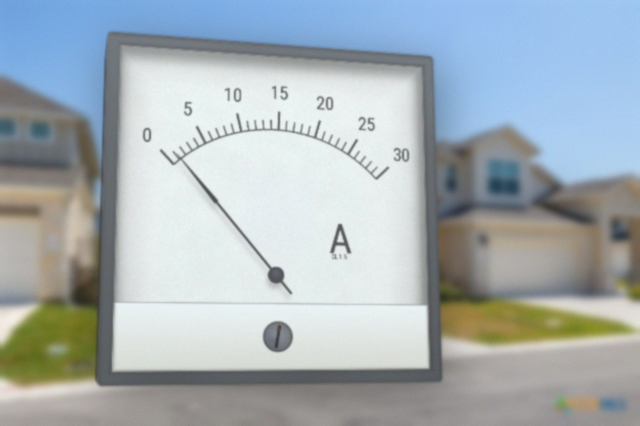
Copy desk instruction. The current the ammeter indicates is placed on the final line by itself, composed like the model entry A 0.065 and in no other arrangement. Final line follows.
A 1
